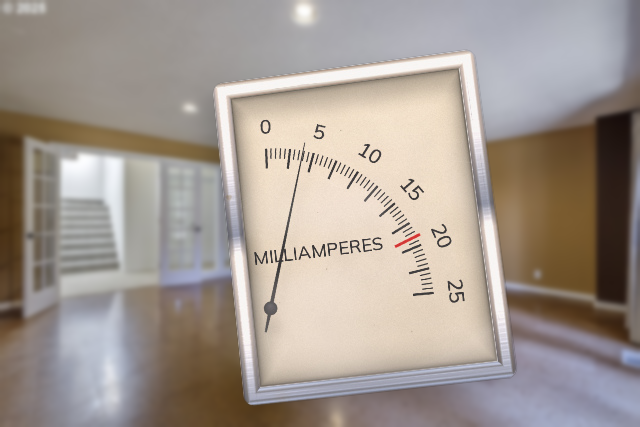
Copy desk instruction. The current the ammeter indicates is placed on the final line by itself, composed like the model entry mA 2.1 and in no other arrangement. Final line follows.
mA 4
